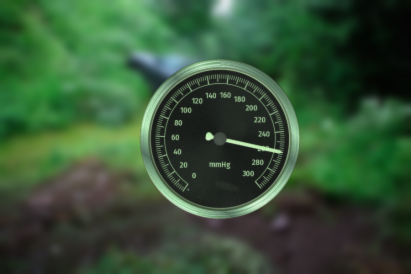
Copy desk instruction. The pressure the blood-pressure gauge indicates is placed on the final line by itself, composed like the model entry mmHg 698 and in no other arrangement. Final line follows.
mmHg 260
